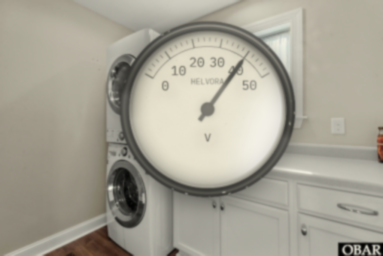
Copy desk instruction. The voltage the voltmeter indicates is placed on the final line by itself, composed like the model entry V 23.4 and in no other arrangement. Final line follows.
V 40
